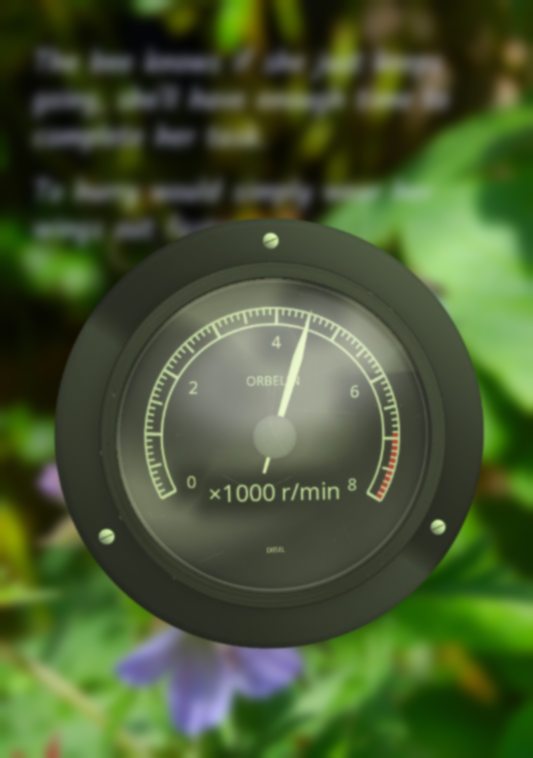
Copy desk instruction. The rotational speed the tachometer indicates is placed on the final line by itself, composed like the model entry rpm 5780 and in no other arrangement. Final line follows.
rpm 4500
